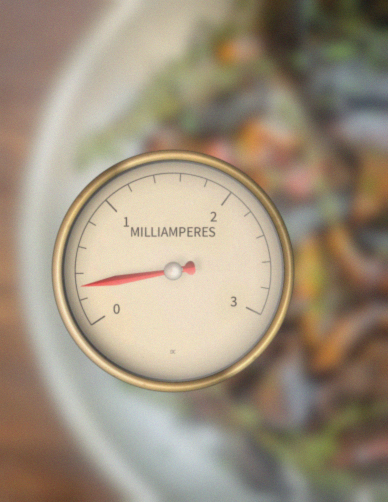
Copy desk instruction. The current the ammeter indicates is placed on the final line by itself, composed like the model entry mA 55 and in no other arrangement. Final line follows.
mA 0.3
